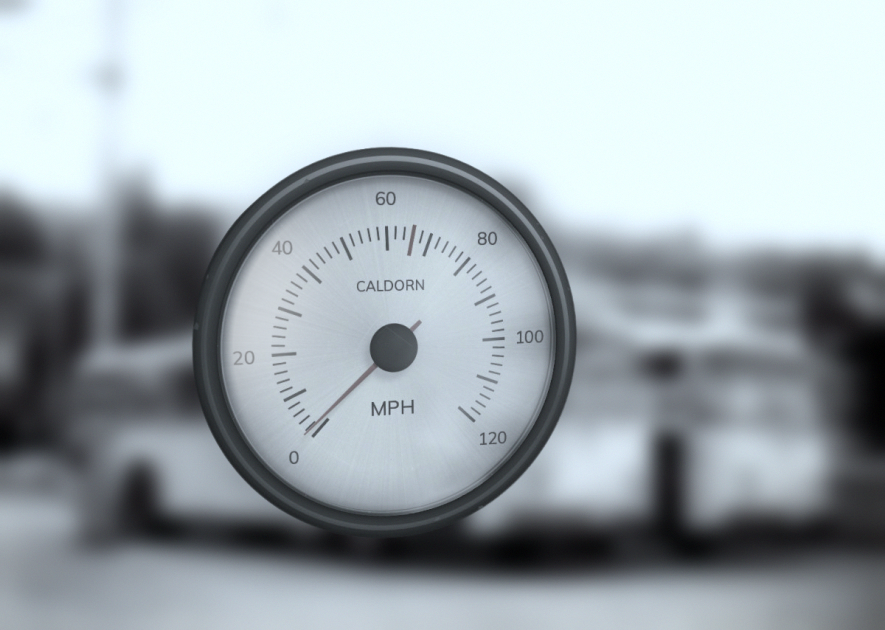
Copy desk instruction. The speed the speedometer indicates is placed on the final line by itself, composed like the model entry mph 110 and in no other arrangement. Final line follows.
mph 2
